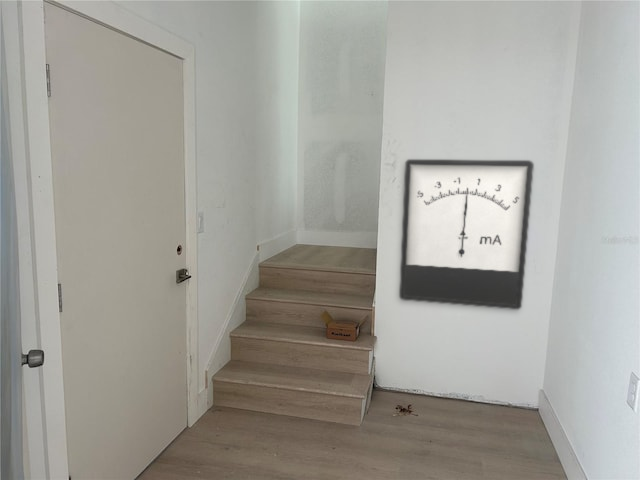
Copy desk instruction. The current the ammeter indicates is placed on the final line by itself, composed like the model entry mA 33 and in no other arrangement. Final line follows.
mA 0
